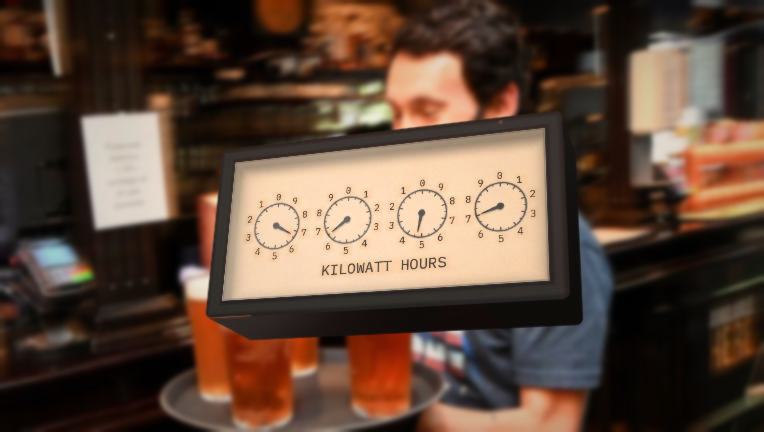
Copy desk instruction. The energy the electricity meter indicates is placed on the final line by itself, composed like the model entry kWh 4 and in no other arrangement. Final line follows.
kWh 6647
